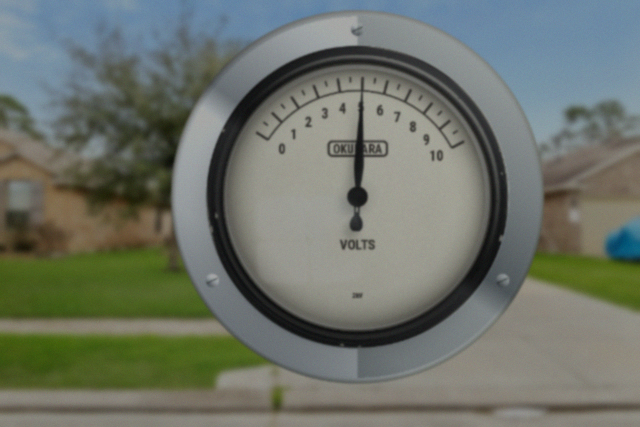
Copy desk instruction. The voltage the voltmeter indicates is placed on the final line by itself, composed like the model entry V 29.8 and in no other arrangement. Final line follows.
V 5
